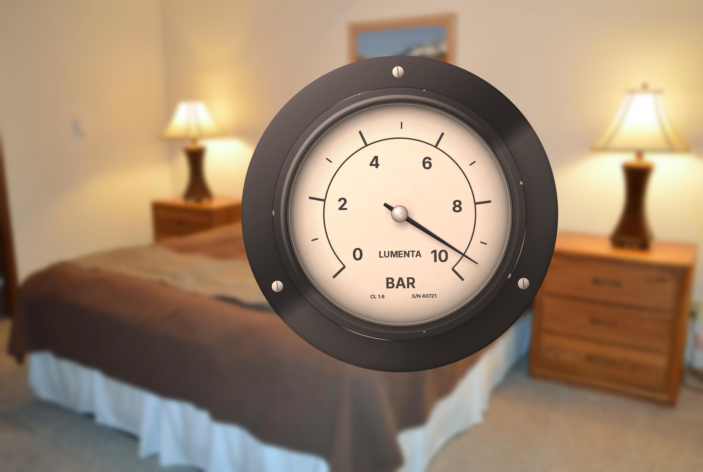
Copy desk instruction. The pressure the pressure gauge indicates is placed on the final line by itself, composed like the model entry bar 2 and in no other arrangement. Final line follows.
bar 9.5
